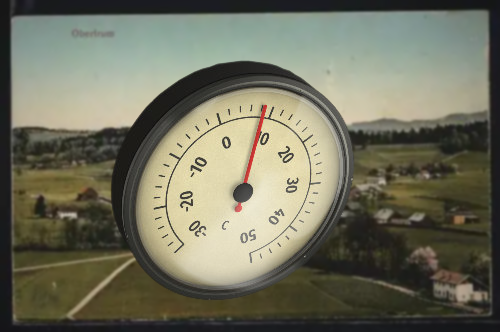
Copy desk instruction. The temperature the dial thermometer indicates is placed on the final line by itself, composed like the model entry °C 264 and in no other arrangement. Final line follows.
°C 8
